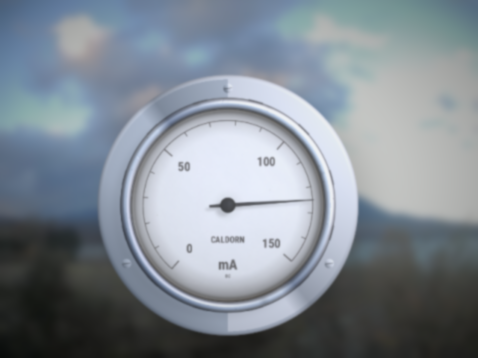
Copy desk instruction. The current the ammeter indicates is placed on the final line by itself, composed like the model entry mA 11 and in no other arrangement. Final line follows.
mA 125
